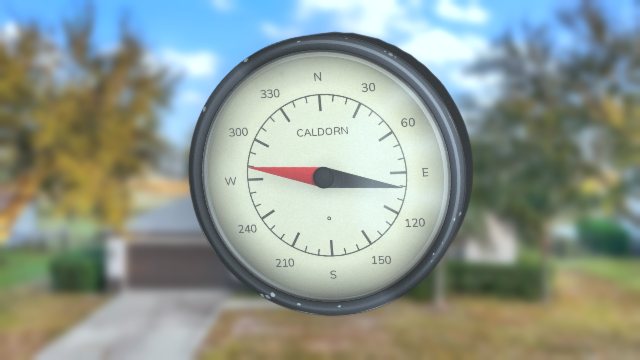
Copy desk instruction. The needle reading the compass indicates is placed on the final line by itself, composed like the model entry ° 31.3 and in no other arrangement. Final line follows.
° 280
